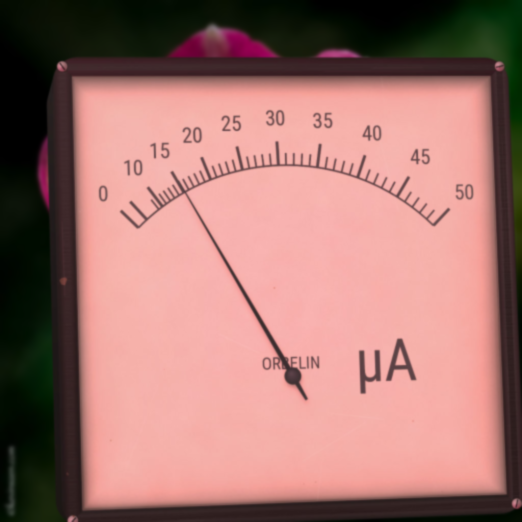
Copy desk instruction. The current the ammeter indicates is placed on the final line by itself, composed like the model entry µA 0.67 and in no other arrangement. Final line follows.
µA 15
